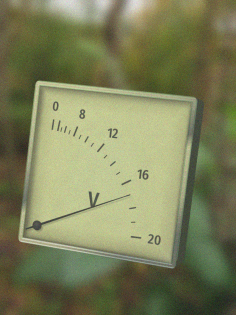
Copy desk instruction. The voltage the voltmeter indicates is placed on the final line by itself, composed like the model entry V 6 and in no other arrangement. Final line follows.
V 17
